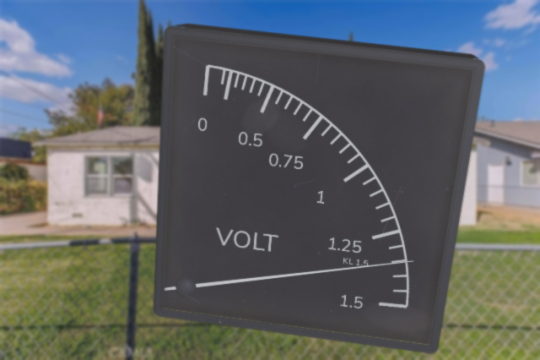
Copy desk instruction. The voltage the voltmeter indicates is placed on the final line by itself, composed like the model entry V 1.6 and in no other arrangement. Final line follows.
V 1.35
